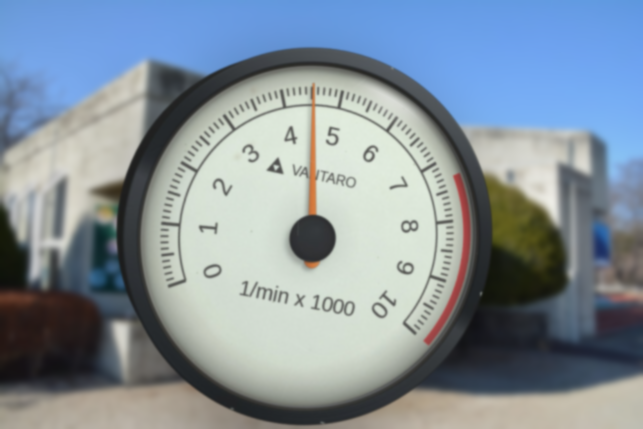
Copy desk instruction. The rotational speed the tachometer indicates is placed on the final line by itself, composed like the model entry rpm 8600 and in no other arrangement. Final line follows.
rpm 4500
